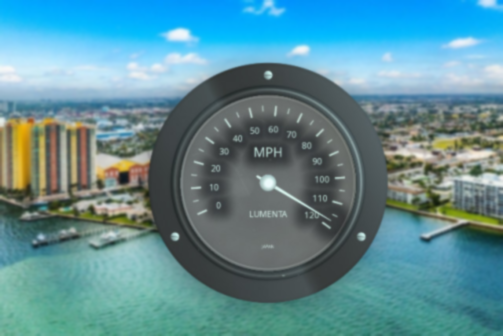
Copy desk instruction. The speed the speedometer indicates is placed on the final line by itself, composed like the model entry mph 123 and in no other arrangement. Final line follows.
mph 117.5
